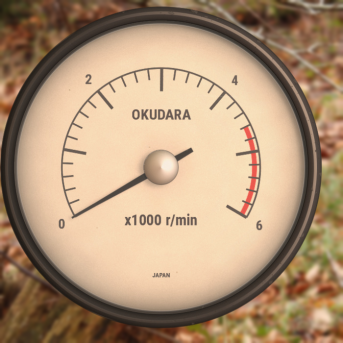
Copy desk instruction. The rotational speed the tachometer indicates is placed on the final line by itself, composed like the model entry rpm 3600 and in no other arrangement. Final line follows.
rpm 0
